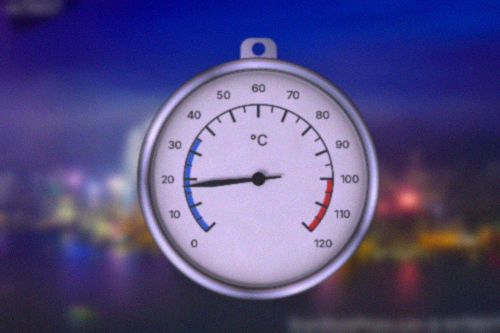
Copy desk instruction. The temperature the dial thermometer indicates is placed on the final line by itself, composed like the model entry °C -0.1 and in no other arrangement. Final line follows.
°C 17.5
